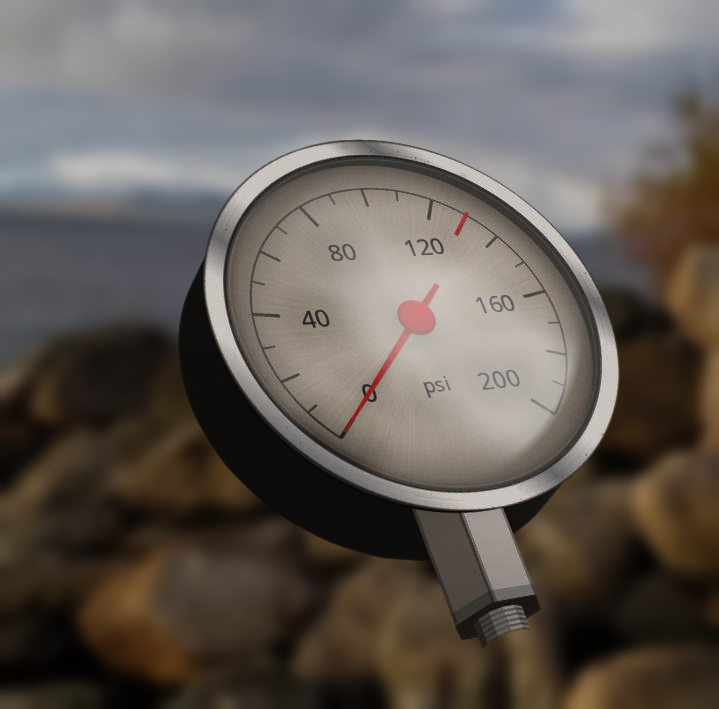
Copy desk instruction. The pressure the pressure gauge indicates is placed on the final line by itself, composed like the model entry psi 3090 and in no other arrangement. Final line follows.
psi 0
